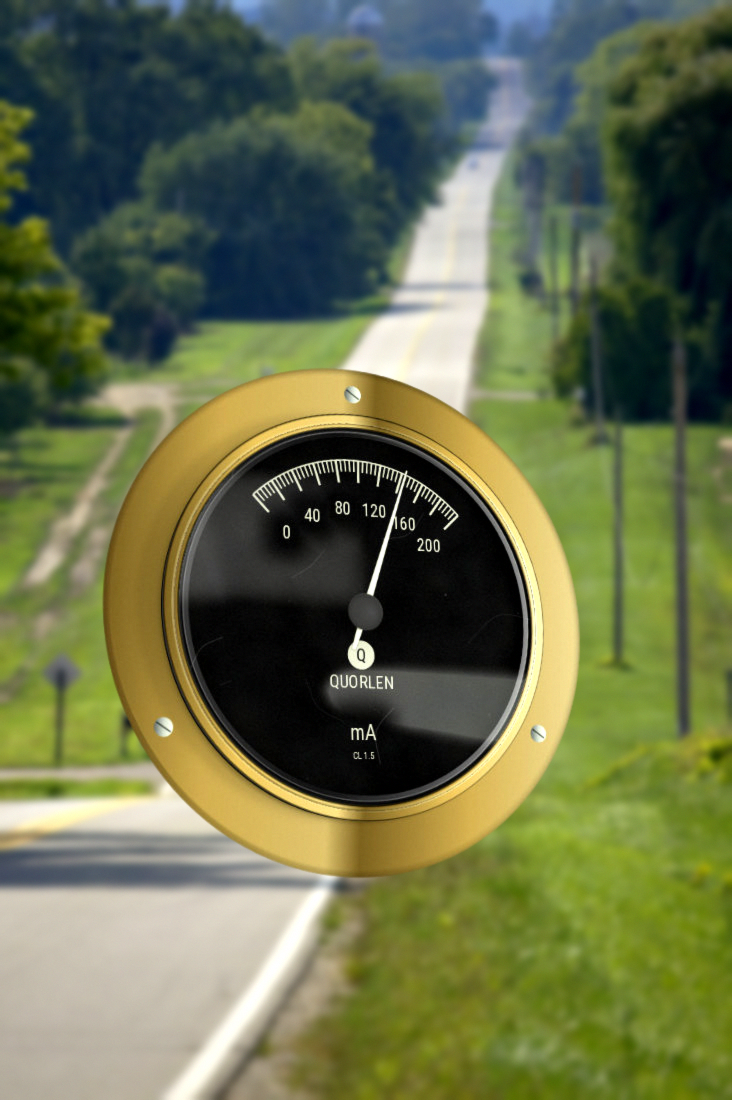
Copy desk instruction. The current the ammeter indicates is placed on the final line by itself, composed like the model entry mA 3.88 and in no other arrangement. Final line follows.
mA 140
